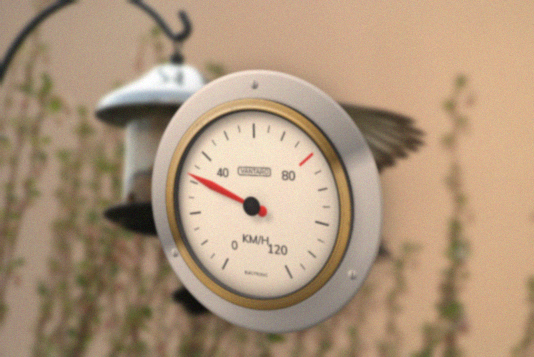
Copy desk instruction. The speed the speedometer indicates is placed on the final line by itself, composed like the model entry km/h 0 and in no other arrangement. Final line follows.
km/h 32.5
